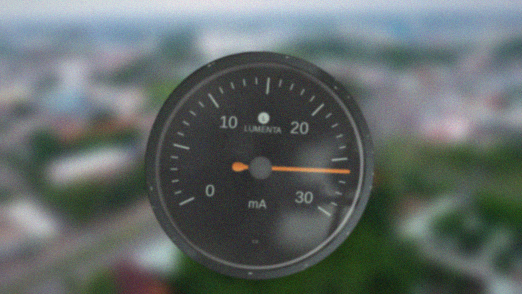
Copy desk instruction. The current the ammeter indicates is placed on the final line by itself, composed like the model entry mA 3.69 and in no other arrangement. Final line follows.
mA 26
